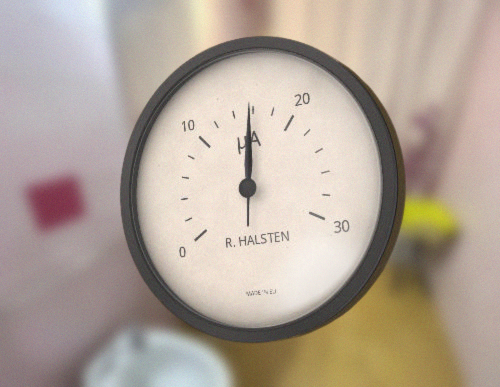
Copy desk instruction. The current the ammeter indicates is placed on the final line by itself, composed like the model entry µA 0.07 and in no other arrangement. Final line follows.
µA 16
